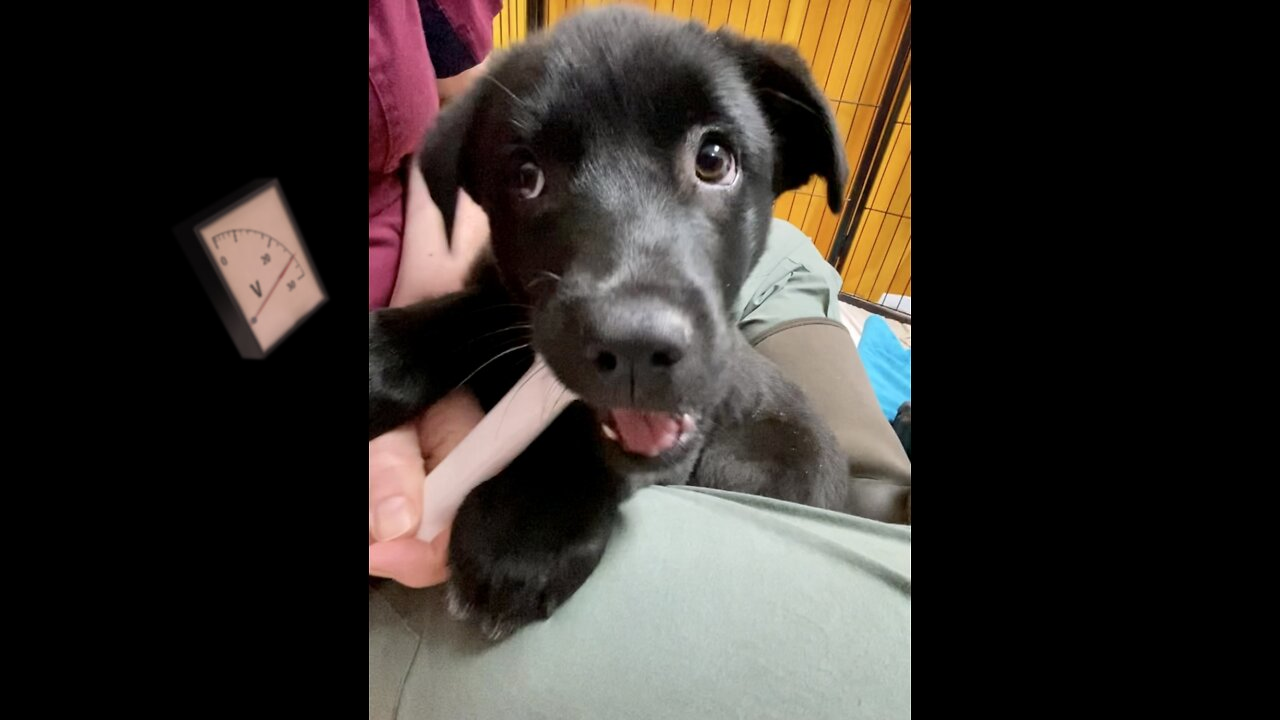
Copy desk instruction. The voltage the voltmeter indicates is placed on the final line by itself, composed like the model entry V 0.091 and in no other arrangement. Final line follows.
V 26
